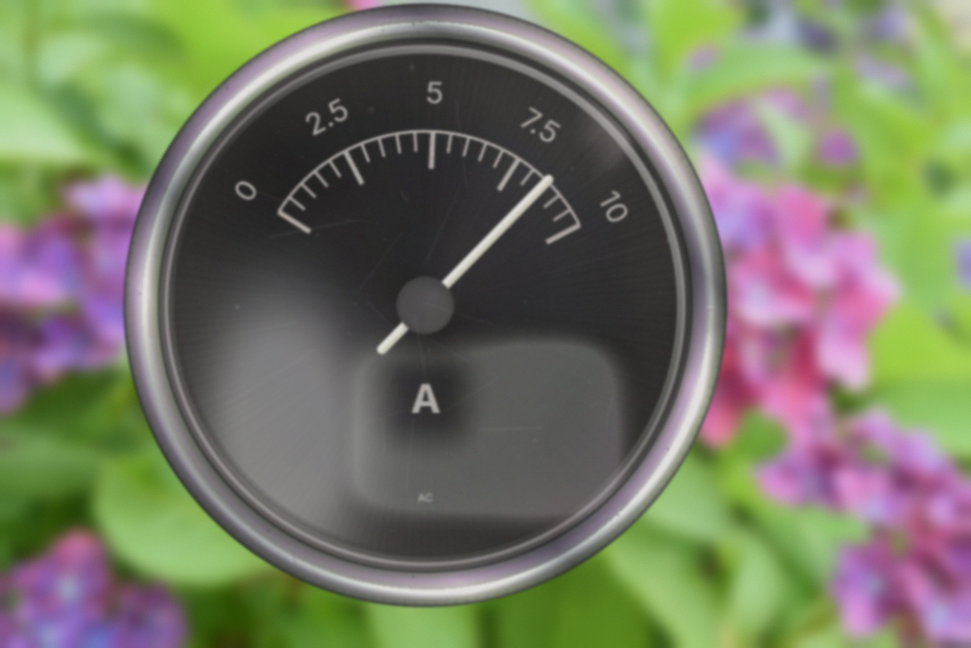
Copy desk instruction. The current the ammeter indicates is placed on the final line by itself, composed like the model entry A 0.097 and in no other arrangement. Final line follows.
A 8.5
